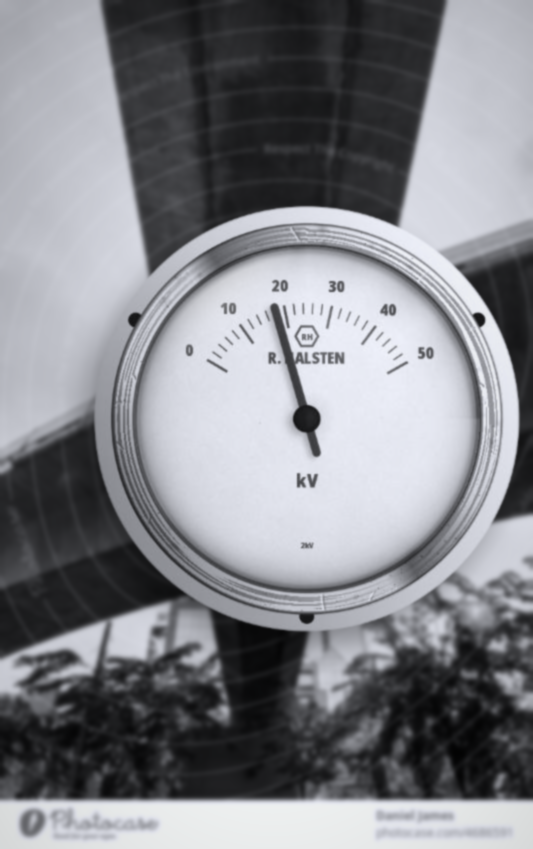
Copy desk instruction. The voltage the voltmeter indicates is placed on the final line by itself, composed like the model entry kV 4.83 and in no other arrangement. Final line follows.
kV 18
